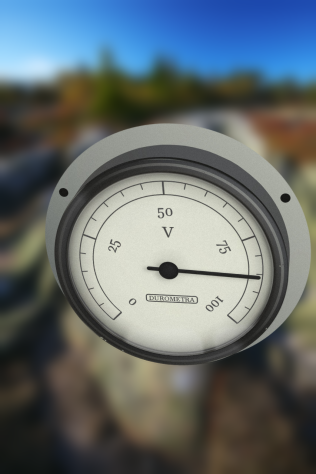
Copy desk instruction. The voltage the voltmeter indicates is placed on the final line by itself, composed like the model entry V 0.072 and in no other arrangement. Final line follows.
V 85
